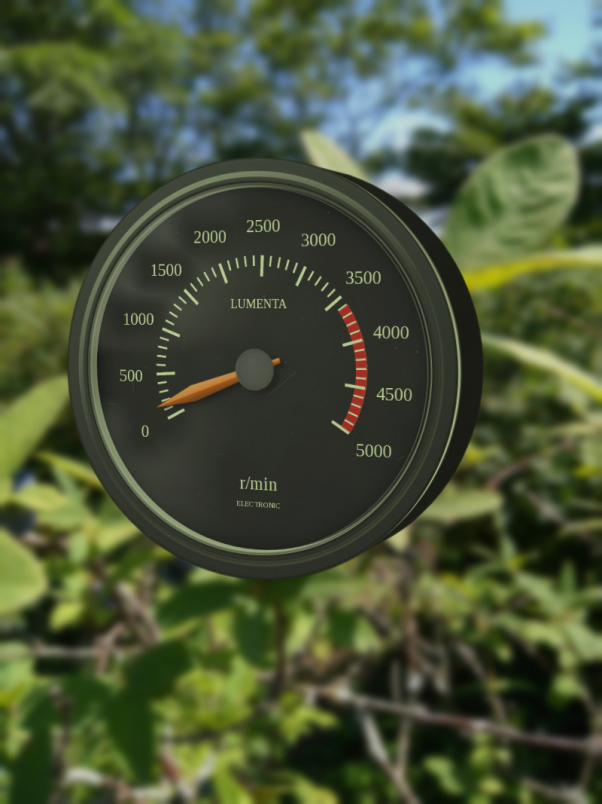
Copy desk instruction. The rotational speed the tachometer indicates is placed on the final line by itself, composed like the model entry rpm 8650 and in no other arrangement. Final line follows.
rpm 150
